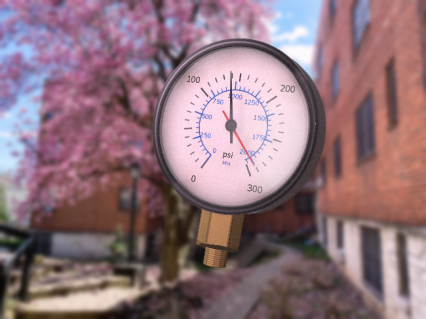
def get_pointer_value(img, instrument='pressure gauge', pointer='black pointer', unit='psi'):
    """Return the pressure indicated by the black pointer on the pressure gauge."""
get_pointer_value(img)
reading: 140 psi
